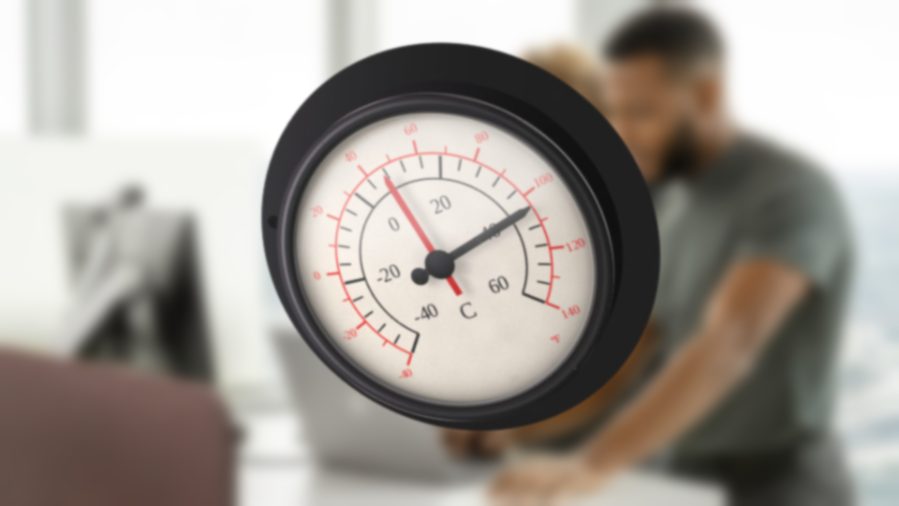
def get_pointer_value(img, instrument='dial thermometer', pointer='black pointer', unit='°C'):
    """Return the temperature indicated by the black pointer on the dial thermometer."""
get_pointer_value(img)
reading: 40 °C
